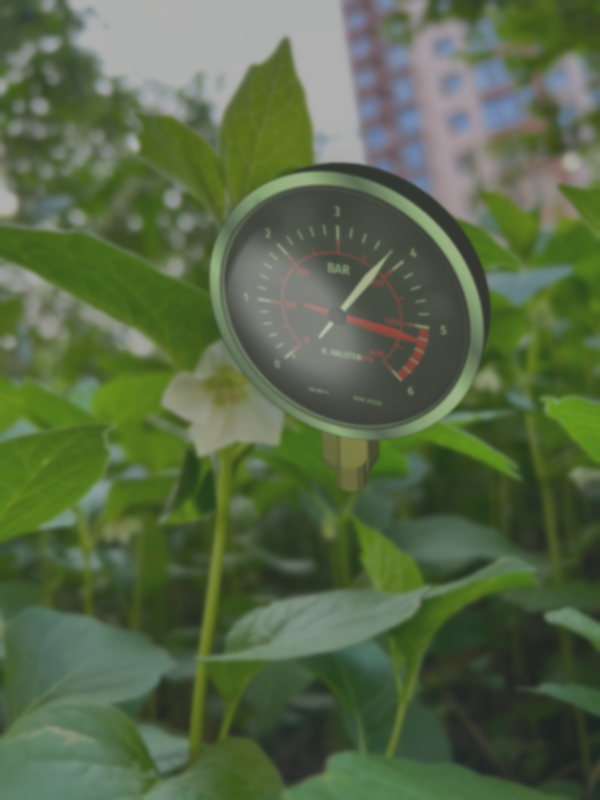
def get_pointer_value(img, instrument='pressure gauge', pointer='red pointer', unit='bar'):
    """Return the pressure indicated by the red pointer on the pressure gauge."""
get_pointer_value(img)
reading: 5.2 bar
